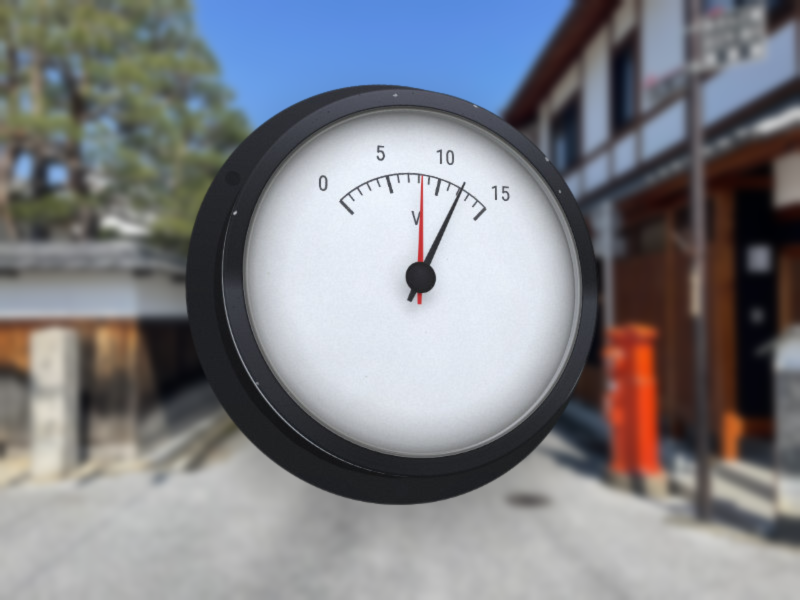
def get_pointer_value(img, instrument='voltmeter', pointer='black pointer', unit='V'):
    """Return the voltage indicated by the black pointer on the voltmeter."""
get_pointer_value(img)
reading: 12 V
